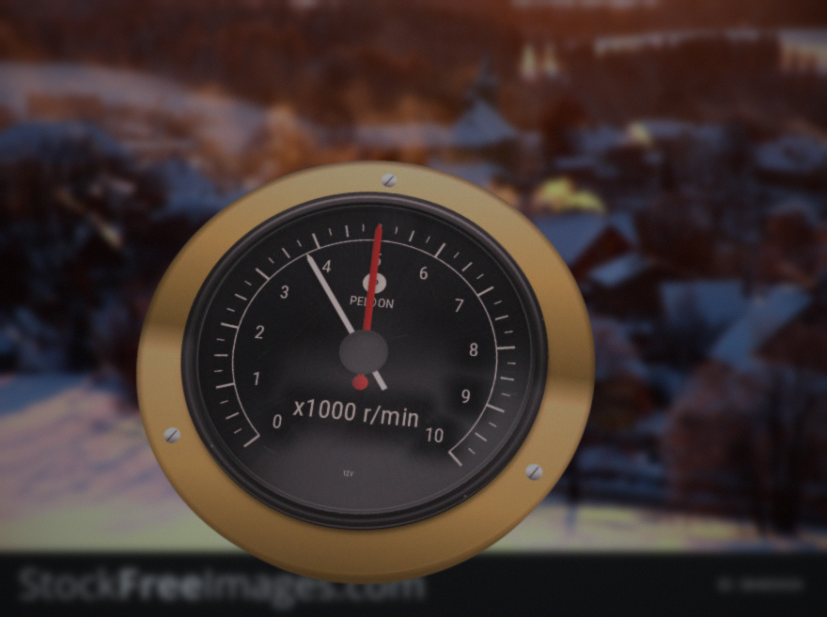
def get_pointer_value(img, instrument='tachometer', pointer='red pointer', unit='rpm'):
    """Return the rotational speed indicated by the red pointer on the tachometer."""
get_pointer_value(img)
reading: 5000 rpm
